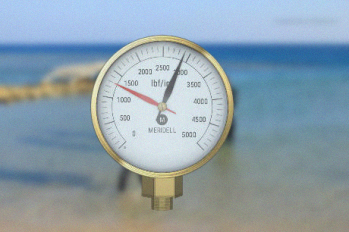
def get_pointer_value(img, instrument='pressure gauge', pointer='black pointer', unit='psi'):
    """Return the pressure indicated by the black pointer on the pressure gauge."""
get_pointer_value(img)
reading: 2900 psi
